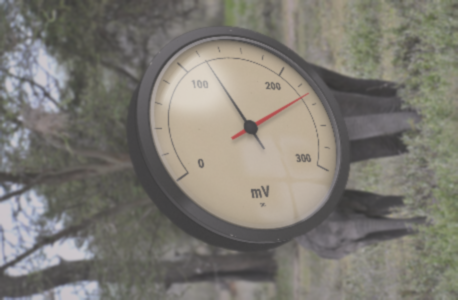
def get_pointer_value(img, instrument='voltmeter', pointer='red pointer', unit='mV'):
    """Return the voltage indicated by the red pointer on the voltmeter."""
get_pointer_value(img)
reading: 230 mV
